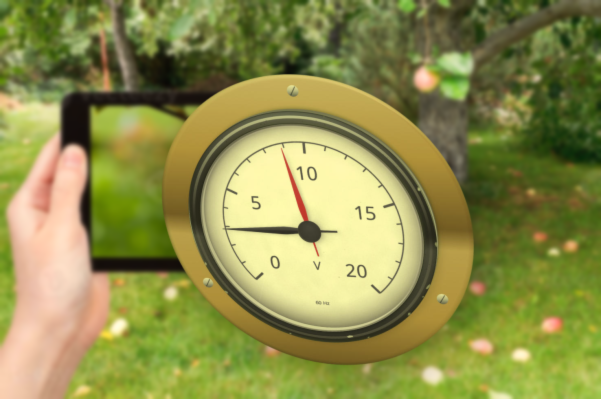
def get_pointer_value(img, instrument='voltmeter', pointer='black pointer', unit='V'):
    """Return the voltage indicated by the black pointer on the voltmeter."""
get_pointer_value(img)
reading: 3 V
